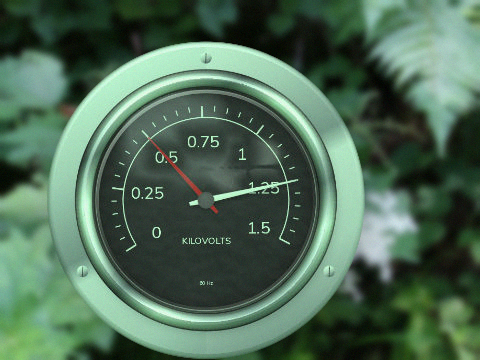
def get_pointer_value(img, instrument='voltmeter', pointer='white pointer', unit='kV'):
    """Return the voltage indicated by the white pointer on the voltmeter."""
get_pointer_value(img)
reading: 1.25 kV
